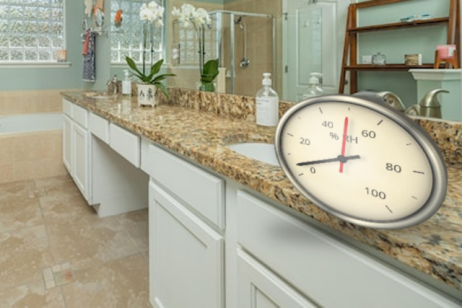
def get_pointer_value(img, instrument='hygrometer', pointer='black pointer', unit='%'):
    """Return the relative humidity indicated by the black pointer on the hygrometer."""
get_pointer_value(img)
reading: 5 %
